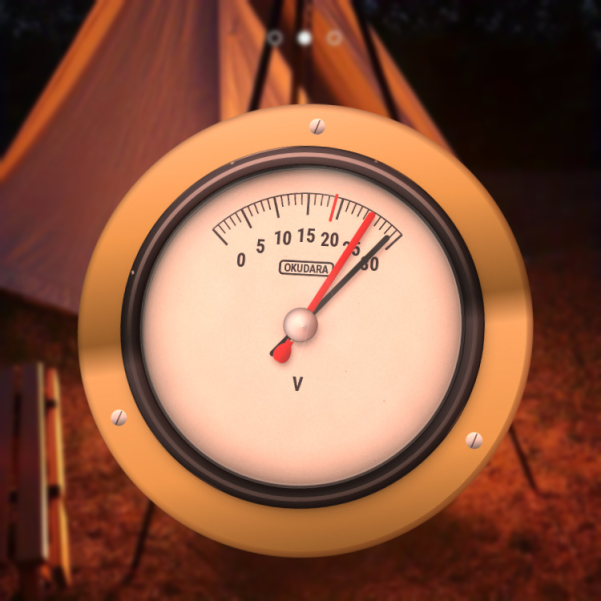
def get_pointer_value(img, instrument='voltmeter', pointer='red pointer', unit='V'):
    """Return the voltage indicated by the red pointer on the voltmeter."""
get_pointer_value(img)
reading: 25 V
